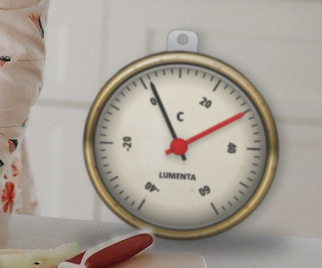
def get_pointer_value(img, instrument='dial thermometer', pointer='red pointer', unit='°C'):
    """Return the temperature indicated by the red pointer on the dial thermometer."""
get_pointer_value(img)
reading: 30 °C
